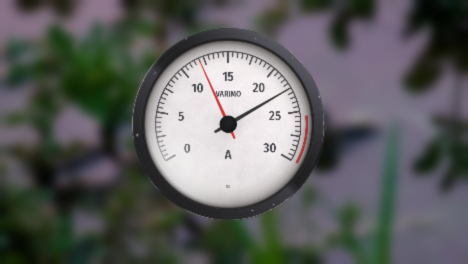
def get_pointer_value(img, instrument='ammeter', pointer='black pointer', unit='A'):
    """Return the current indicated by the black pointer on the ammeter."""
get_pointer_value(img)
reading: 22.5 A
